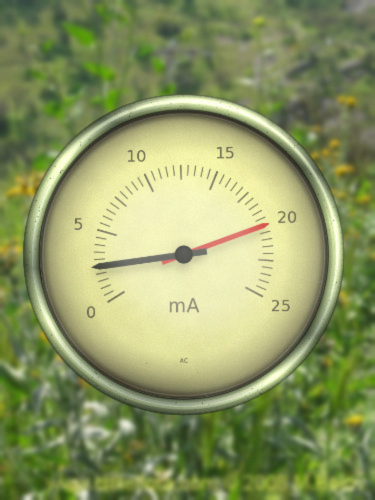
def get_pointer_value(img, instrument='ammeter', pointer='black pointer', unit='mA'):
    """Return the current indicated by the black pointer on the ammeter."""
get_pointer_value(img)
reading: 2.5 mA
